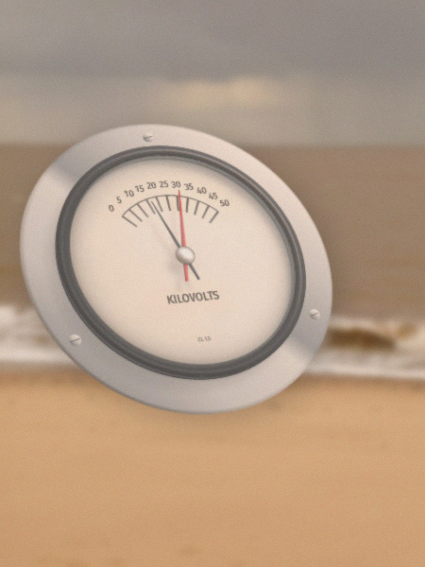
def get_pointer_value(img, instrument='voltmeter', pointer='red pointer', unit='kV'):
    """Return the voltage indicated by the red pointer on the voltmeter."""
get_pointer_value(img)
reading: 30 kV
